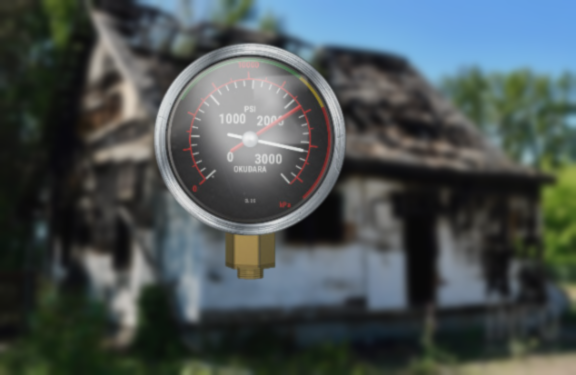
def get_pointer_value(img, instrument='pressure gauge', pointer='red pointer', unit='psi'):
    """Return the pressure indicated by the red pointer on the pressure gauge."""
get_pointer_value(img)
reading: 2100 psi
